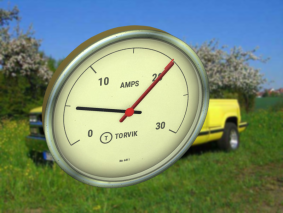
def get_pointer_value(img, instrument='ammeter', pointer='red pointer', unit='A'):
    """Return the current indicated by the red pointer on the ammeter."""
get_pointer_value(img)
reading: 20 A
